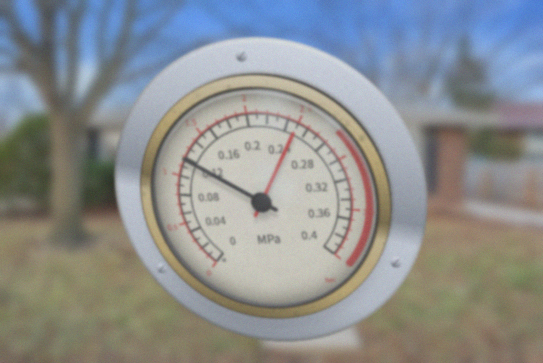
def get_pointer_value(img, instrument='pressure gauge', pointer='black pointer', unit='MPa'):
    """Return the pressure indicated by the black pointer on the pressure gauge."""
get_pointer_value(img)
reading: 0.12 MPa
